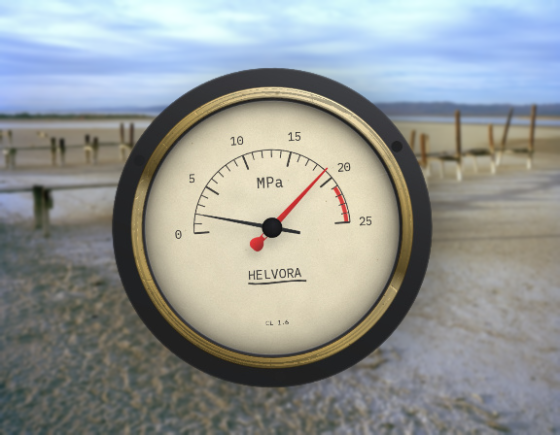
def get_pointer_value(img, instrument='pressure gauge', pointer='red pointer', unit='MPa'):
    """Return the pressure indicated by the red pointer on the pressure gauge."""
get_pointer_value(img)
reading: 19 MPa
